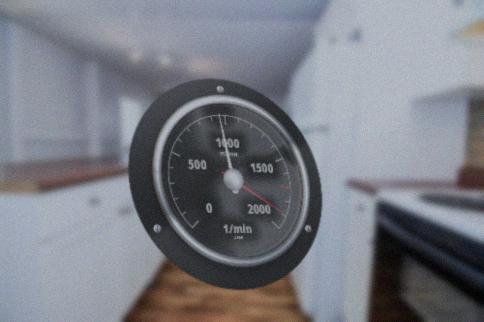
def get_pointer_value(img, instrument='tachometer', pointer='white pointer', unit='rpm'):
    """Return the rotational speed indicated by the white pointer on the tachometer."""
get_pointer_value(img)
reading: 950 rpm
